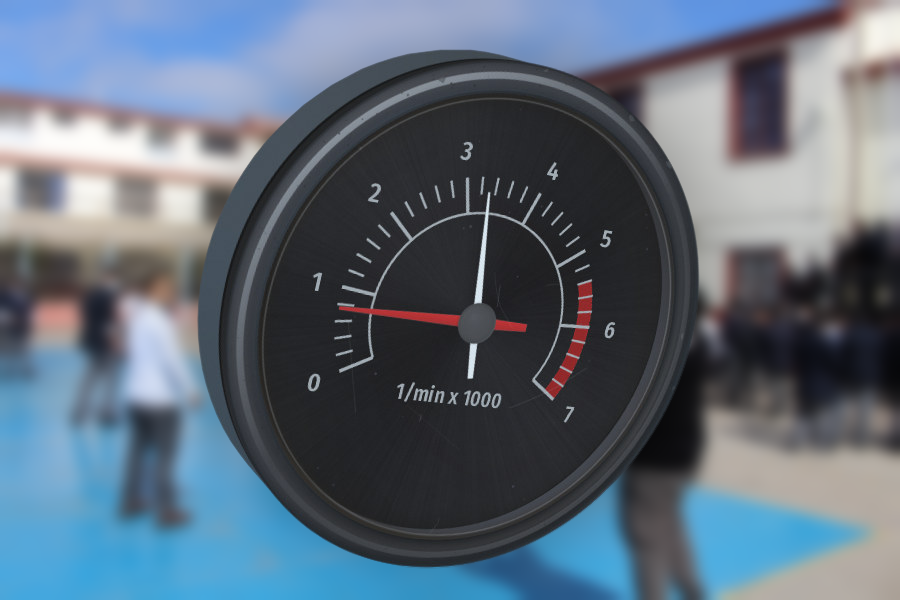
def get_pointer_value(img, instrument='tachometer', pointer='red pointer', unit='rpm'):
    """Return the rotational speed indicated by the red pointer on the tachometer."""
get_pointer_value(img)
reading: 800 rpm
